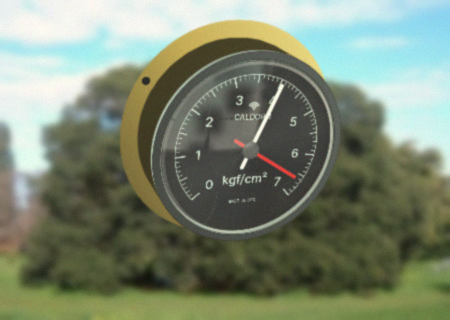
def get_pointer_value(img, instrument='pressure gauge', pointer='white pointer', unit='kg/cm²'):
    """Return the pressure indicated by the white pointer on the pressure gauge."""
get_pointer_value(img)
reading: 4 kg/cm²
